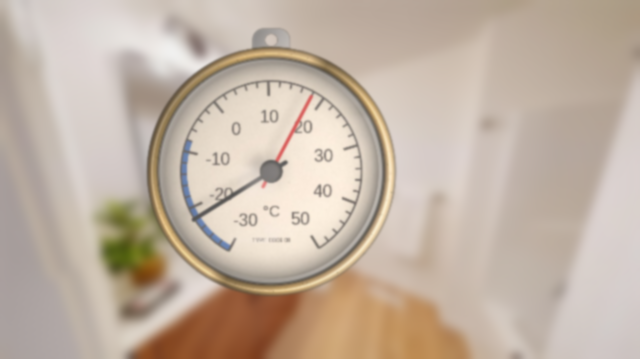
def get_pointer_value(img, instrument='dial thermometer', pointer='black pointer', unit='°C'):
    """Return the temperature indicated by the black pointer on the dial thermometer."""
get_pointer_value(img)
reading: -22 °C
